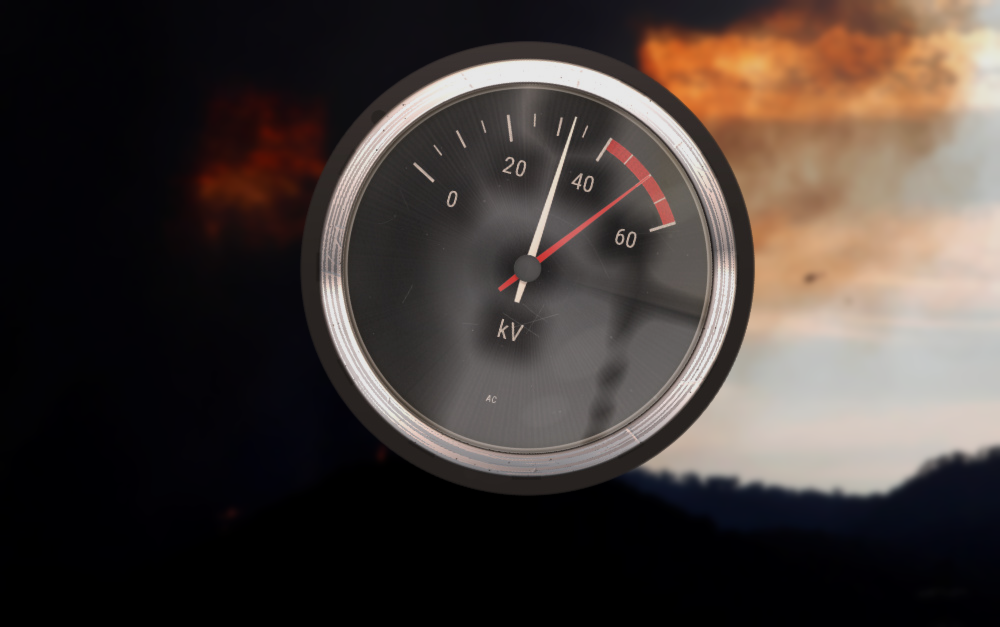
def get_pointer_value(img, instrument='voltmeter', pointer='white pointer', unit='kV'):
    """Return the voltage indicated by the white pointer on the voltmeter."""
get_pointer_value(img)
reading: 32.5 kV
